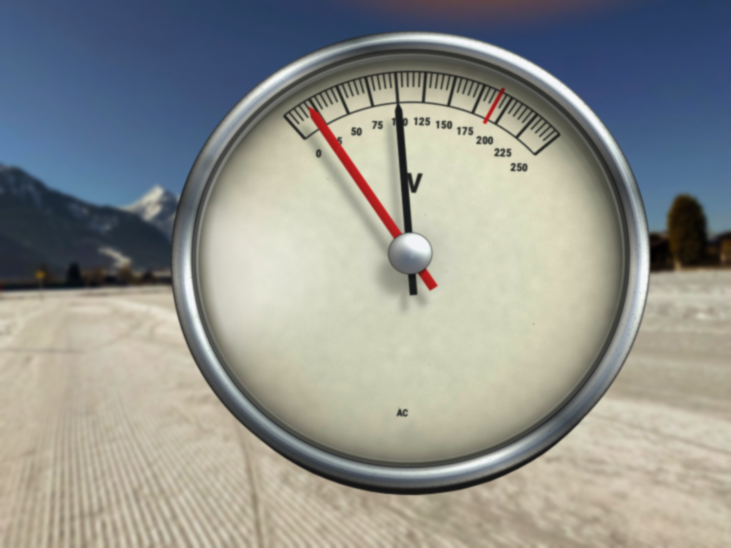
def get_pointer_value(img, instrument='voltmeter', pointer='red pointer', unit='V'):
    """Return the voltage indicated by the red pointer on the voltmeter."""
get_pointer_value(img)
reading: 20 V
